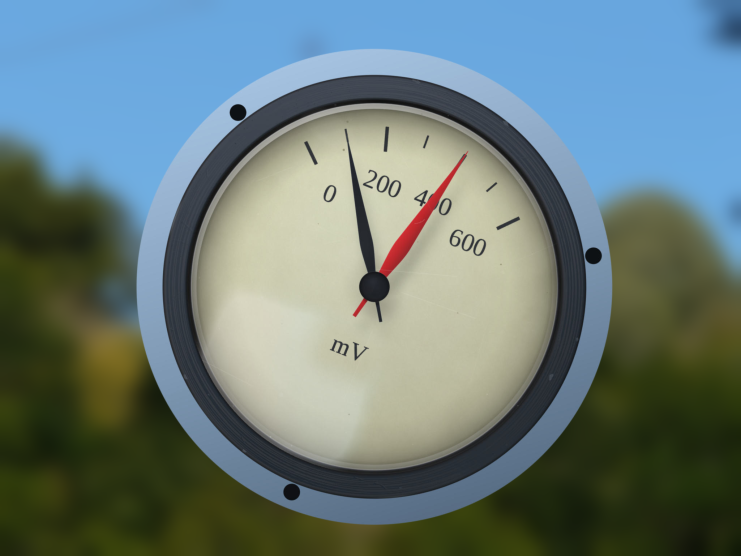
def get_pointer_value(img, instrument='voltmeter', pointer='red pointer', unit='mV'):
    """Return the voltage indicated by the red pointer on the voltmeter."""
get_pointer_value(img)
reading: 400 mV
